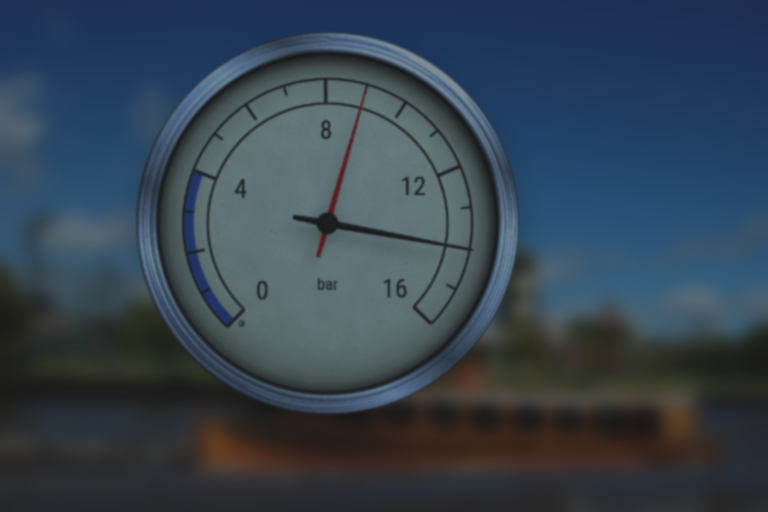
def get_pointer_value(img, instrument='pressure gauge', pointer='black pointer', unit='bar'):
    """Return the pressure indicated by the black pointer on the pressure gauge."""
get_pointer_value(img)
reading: 14 bar
